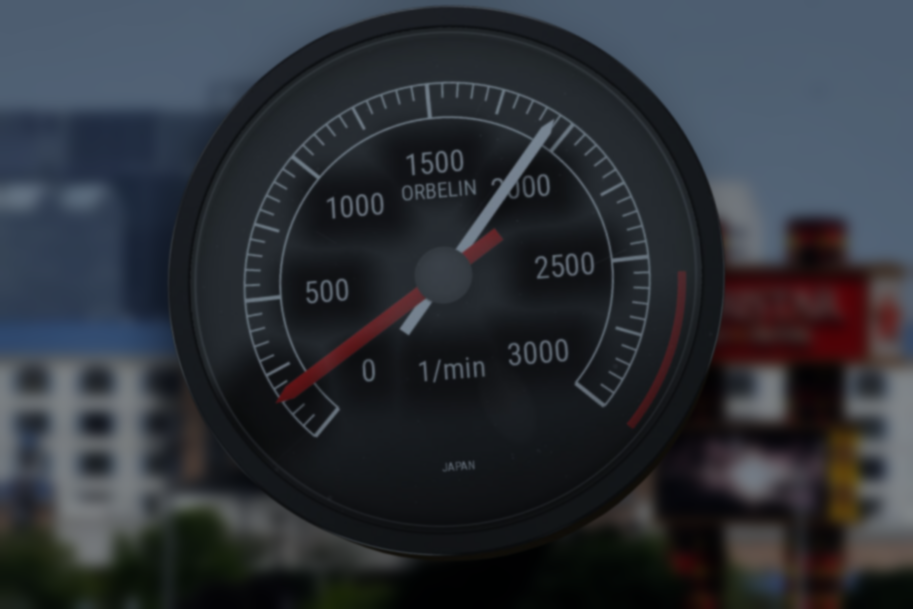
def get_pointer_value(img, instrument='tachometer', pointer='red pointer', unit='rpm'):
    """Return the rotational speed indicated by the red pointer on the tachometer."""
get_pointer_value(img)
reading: 150 rpm
